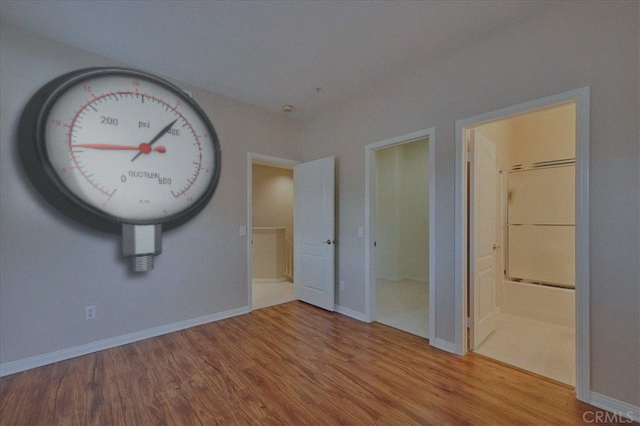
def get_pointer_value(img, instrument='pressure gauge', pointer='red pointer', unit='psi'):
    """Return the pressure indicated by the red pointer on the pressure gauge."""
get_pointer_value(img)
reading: 110 psi
